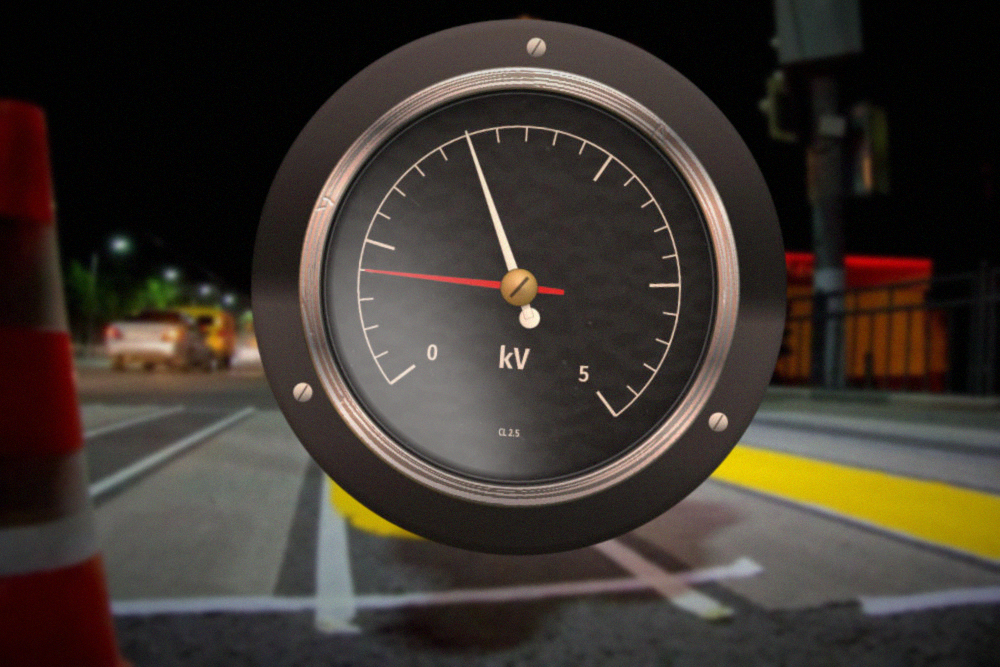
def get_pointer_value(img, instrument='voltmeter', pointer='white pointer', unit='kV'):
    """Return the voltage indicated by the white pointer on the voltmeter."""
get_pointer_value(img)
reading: 2 kV
